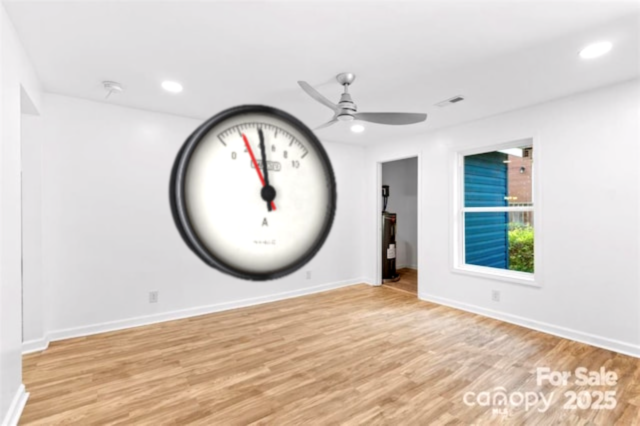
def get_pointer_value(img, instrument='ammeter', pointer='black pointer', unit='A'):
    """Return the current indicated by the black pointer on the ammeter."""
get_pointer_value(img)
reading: 4 A
